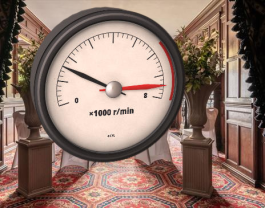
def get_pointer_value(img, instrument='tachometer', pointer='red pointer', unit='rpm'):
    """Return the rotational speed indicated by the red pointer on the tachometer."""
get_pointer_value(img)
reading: 7400 rpm
